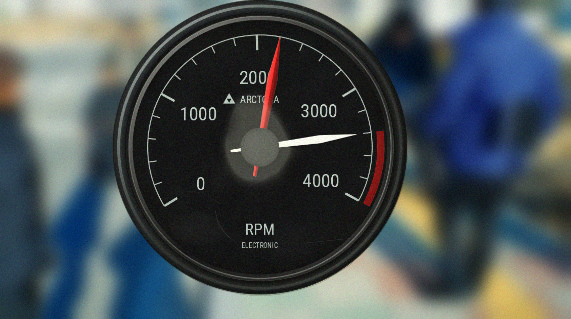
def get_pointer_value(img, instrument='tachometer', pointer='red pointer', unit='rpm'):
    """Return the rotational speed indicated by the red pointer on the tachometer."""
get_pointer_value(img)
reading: 2200 rpm
